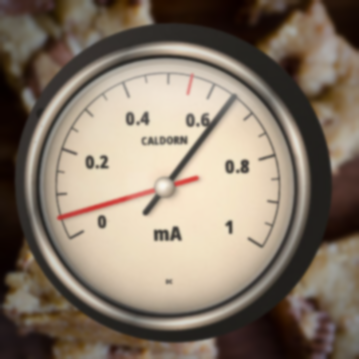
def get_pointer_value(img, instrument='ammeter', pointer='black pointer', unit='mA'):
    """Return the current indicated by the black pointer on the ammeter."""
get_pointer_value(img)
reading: 0.65 mA
